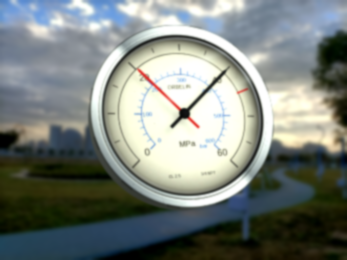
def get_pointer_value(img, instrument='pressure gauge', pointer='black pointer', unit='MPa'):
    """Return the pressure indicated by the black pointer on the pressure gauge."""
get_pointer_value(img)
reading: 40 MPa
